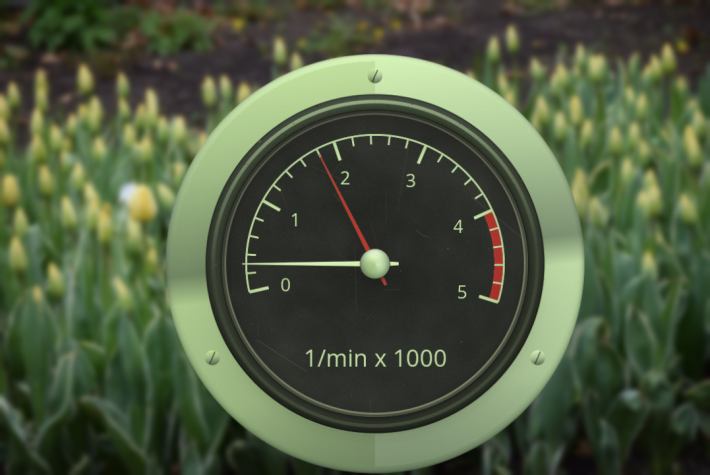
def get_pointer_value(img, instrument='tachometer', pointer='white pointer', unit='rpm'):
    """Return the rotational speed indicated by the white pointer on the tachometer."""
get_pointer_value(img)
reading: 300 rpm
